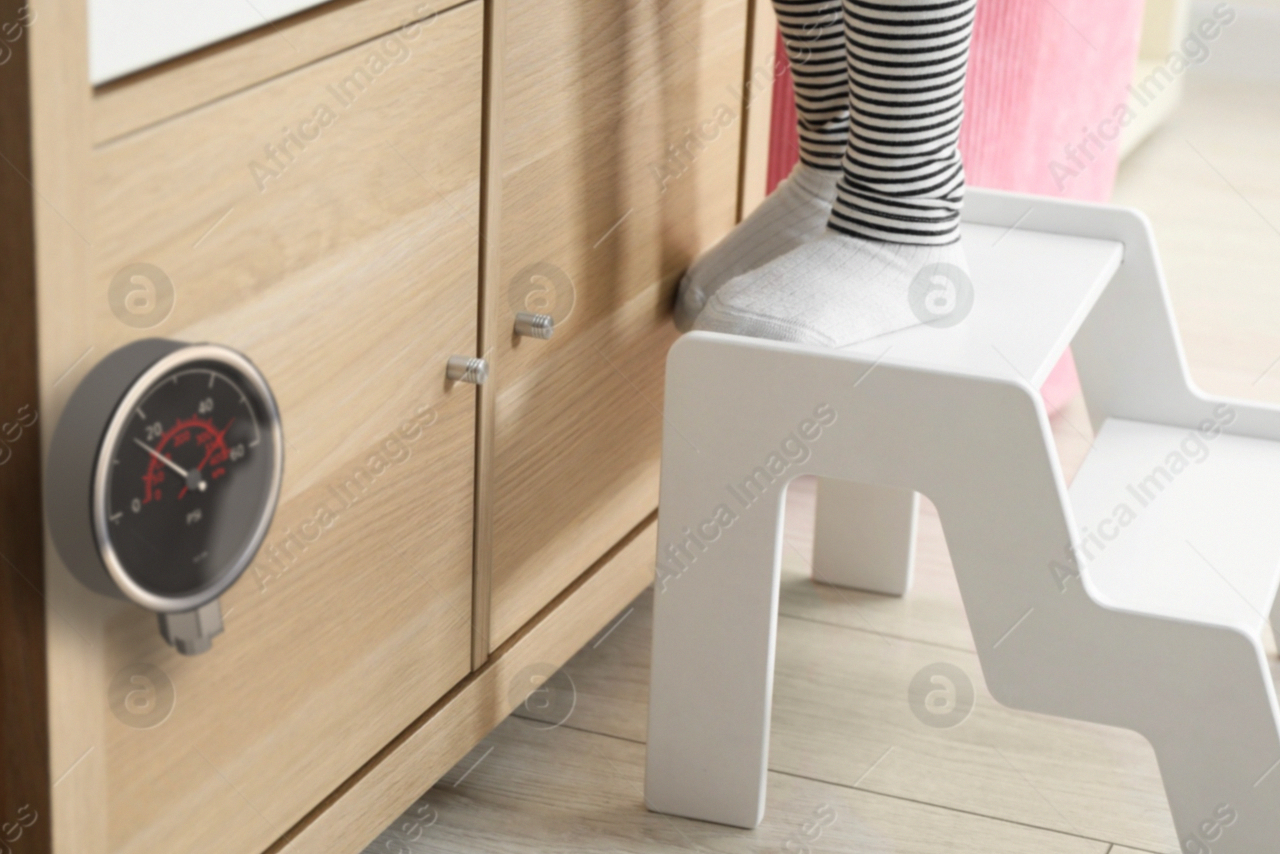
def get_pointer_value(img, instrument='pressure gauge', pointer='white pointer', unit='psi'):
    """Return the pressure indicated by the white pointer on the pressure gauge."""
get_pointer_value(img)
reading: 15 psi
